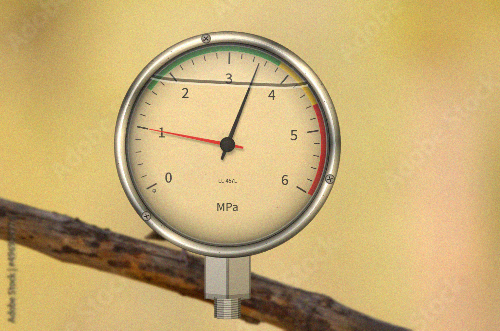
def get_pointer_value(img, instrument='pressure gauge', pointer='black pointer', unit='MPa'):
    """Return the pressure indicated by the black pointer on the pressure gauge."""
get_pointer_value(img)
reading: 3.5 MPa
